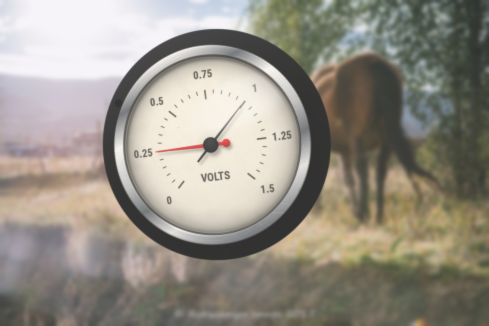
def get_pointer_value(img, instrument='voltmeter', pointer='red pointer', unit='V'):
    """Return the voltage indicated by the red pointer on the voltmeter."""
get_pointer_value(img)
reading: 0.25 V
